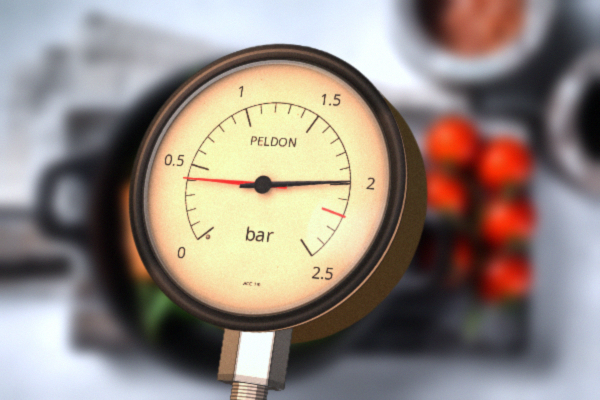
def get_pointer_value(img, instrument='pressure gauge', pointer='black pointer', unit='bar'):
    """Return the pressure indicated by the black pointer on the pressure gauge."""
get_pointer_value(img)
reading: 2 bar
